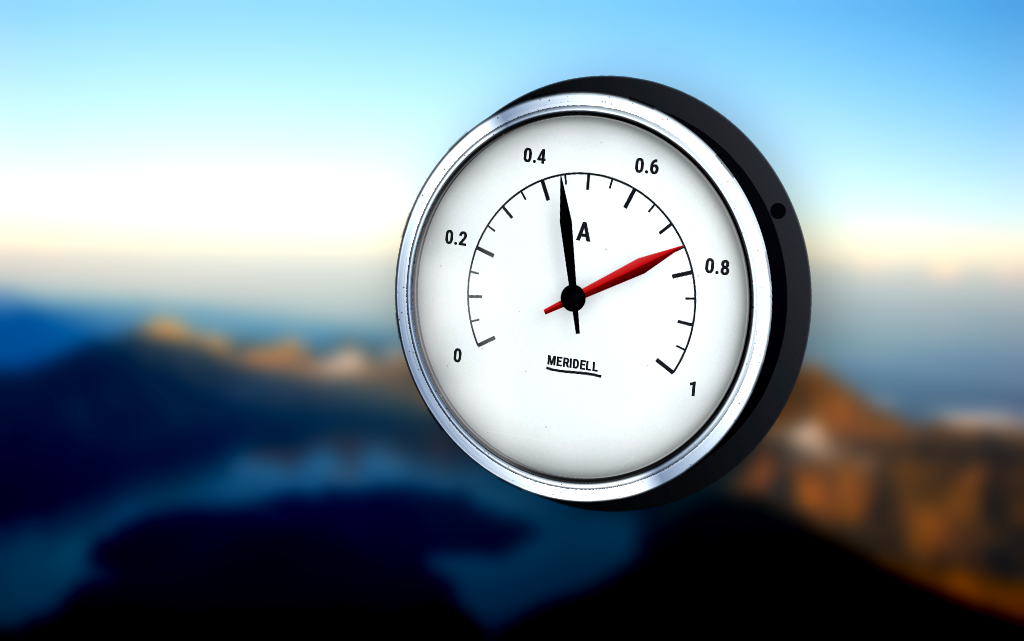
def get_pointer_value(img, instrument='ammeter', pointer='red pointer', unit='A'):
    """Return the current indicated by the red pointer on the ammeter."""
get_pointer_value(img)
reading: 0.75 A
